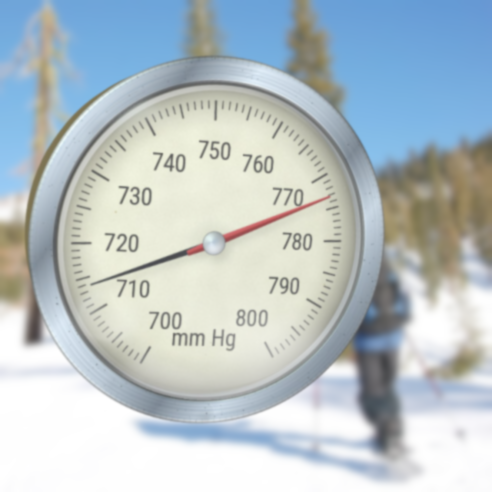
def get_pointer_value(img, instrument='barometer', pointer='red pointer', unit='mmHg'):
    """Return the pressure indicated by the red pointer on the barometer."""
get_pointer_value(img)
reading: 773 mmHg
